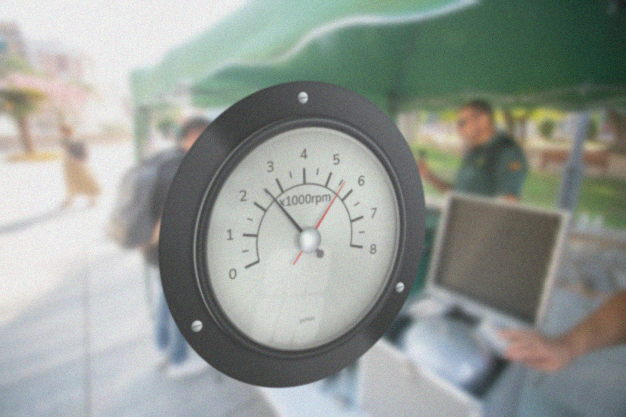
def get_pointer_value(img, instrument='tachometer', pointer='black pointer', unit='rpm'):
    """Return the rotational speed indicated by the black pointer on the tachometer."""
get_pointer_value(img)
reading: 2500 rpm
